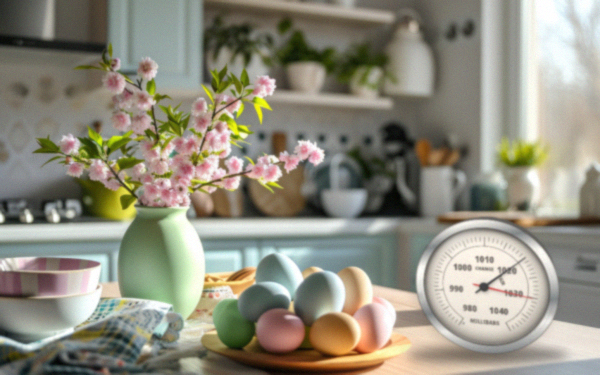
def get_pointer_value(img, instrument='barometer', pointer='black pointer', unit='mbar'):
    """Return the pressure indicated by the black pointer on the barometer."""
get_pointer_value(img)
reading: 1020 mbar
